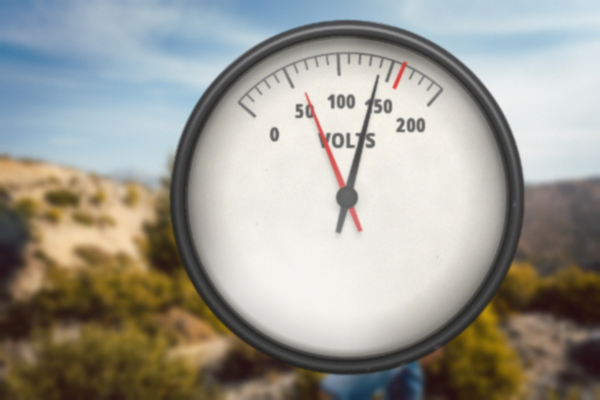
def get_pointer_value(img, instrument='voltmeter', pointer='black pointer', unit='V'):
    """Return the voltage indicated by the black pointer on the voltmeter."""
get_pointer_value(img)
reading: 140 V
